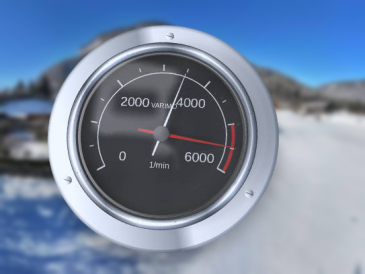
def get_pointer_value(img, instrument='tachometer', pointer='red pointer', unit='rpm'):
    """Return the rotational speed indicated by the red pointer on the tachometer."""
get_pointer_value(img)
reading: 5500 rpm
